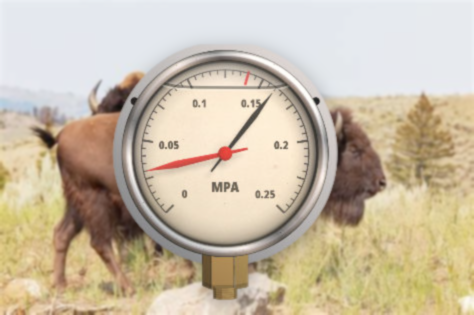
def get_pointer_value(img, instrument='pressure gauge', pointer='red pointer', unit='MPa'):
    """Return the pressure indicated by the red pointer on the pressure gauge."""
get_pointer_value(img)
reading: 0.03 MPa
